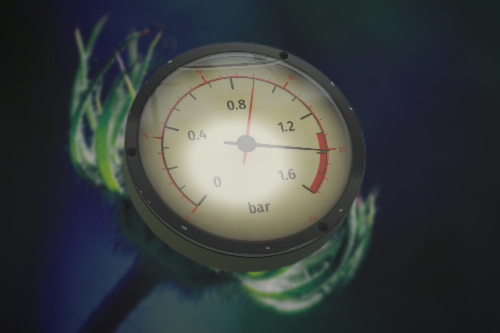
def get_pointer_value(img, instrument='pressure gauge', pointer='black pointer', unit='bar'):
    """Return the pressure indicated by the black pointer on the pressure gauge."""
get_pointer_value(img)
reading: 1.4 bar
